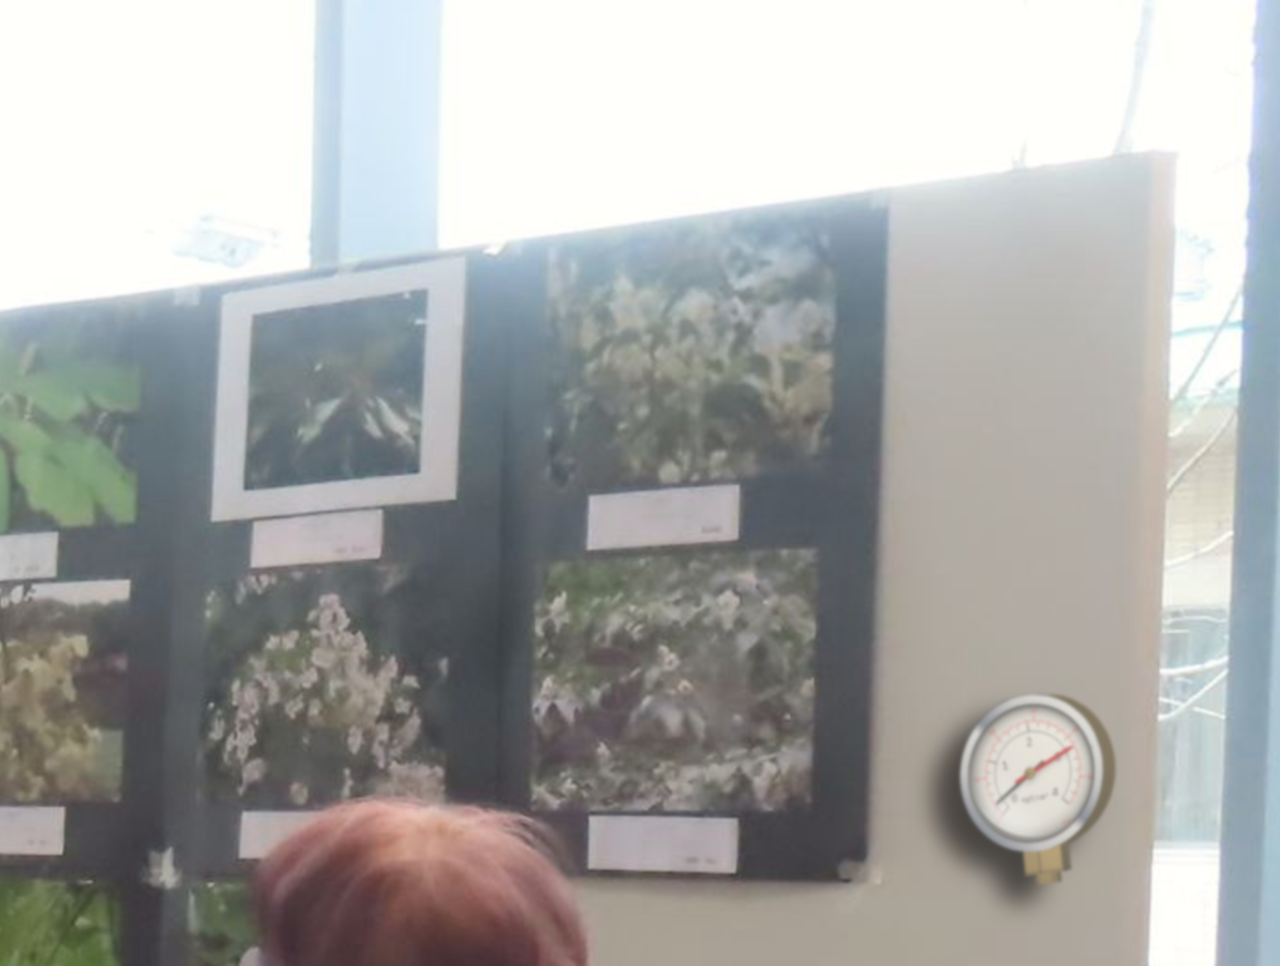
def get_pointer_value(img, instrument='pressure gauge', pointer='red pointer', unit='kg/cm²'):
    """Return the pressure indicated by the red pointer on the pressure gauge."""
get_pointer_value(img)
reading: 3 kg/cm²
